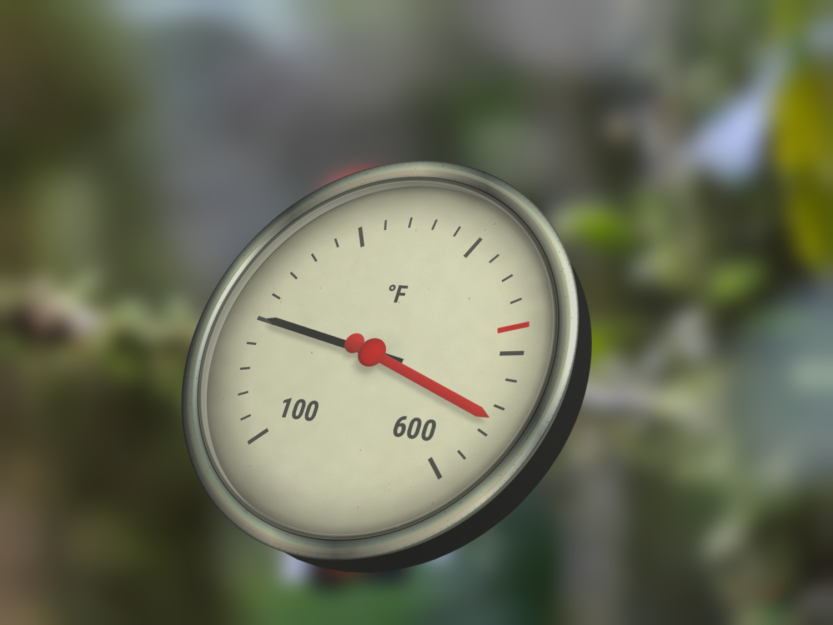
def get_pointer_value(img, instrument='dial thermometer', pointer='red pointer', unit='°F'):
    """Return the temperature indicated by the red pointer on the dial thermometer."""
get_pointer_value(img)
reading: 550 °F
